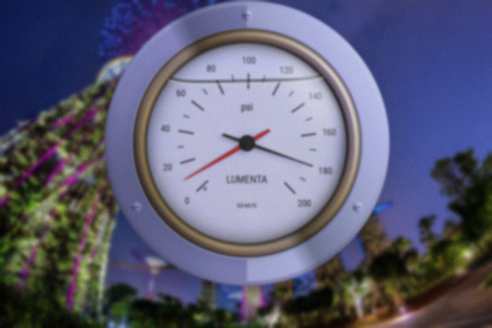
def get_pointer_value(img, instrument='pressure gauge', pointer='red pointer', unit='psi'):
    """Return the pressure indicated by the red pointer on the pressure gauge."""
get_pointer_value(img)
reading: 10 psi
